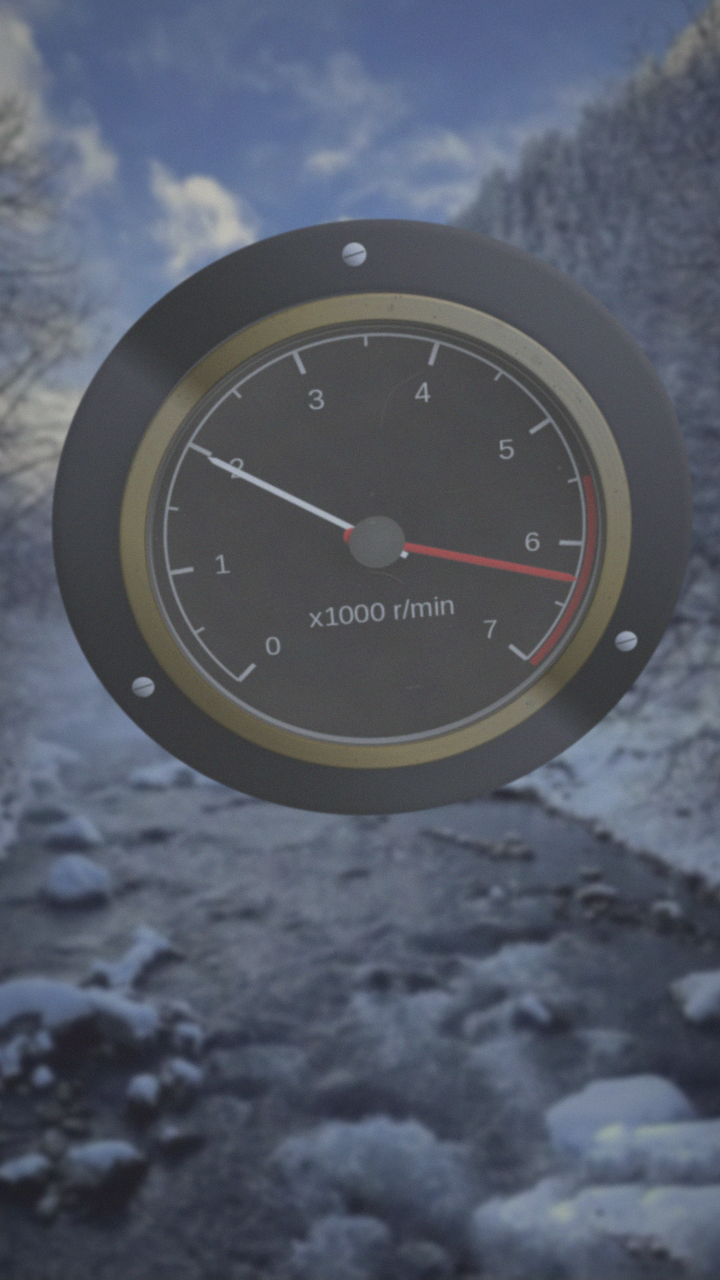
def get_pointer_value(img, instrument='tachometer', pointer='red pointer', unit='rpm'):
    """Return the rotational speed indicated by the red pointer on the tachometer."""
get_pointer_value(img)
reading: 6250 rpm
